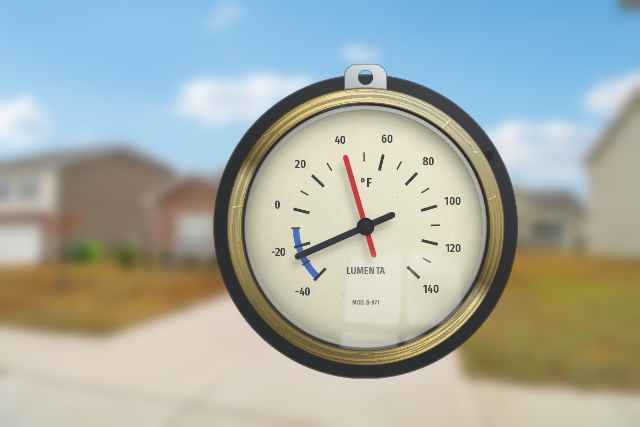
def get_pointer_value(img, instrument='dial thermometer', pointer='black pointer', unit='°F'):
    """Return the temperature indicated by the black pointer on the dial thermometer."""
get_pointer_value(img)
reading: -25 °F
